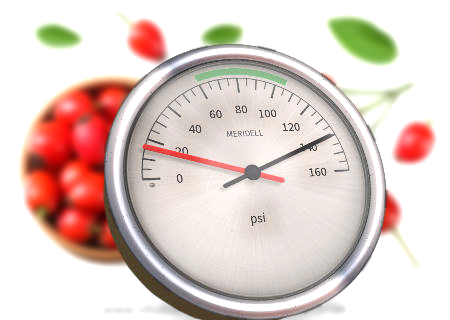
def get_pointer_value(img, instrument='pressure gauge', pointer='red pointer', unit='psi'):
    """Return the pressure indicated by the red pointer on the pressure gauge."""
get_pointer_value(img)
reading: 15 psi
